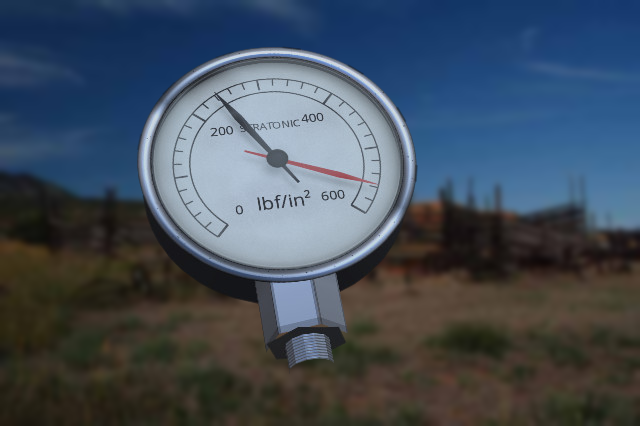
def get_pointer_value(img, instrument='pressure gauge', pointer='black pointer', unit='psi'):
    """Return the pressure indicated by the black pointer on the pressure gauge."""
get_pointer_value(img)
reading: 240 psi
